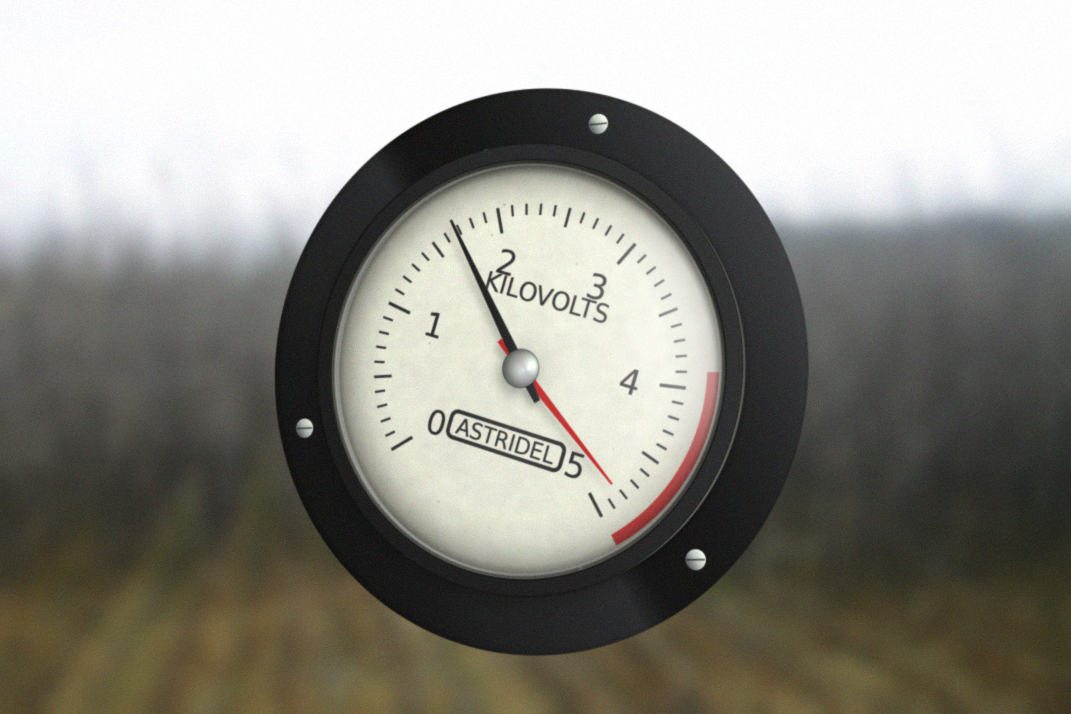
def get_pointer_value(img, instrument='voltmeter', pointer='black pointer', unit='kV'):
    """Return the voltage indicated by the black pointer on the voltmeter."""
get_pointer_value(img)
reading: 1.7 kV
